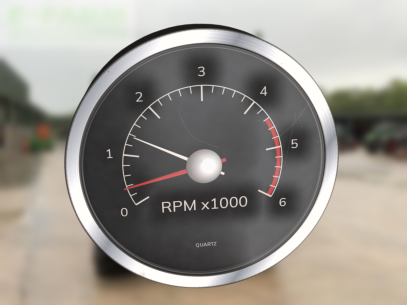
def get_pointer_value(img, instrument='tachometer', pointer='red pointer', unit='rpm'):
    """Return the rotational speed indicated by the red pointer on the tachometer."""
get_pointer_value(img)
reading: 400 rpm
